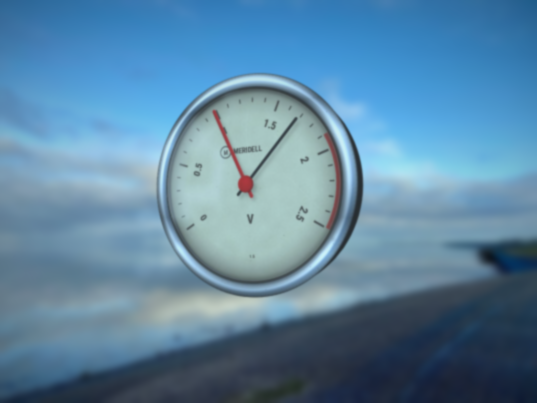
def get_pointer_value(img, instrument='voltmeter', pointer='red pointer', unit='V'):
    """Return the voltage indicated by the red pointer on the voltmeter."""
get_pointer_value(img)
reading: 1 V
